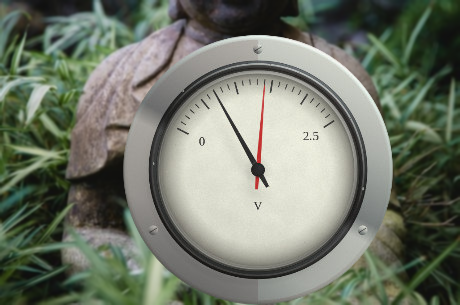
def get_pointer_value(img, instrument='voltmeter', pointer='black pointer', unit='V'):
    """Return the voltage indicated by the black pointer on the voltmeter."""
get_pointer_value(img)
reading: 0.7 V
